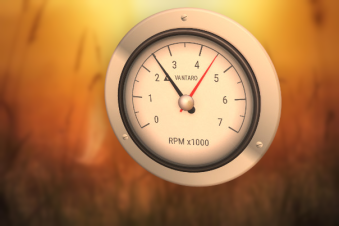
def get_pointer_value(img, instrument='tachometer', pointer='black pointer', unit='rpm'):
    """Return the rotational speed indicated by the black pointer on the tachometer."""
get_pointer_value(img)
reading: 2500 rpm
